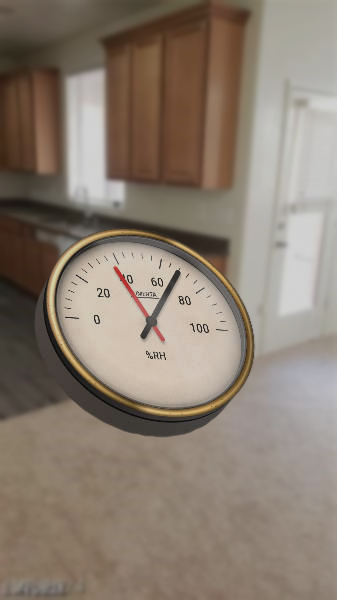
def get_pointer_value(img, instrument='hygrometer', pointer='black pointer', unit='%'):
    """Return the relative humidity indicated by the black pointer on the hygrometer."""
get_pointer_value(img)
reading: 68 %
